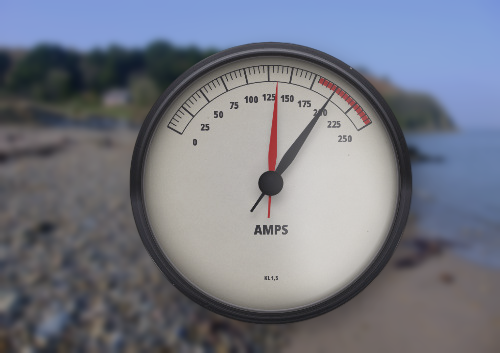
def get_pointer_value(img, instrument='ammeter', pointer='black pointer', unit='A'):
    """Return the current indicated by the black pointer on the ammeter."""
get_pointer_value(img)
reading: 200 A
